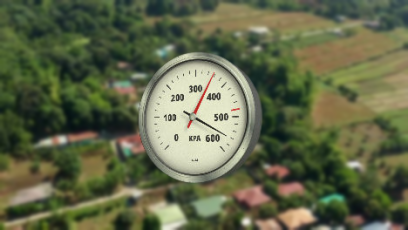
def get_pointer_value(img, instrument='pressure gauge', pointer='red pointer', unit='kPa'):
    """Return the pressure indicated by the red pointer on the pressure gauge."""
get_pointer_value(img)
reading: 360 kPa
